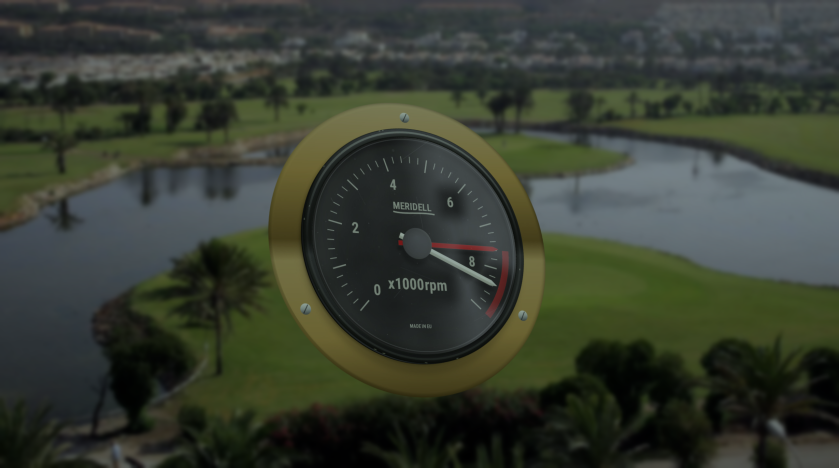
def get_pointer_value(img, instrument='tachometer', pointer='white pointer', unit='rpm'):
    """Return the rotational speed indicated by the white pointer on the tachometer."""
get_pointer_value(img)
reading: 8400 rpm
